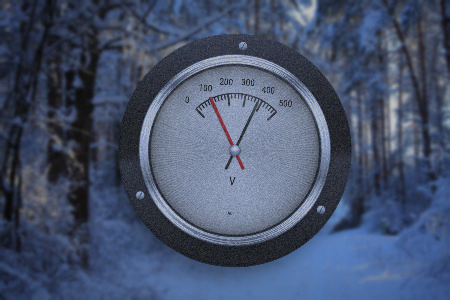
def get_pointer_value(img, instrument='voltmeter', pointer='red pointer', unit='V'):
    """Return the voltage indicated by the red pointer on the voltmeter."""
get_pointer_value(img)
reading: 100 V
